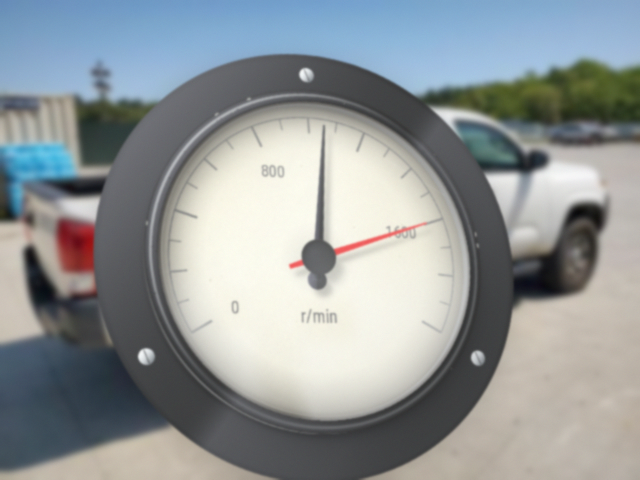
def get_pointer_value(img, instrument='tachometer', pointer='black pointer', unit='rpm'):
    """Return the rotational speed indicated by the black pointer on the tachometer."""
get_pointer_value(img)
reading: 1050 rpm
